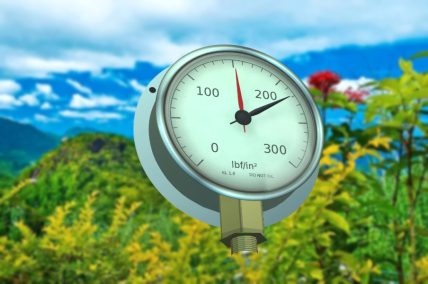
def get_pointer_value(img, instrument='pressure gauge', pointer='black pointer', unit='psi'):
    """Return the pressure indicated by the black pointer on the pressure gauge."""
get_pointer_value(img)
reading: 220 psi
